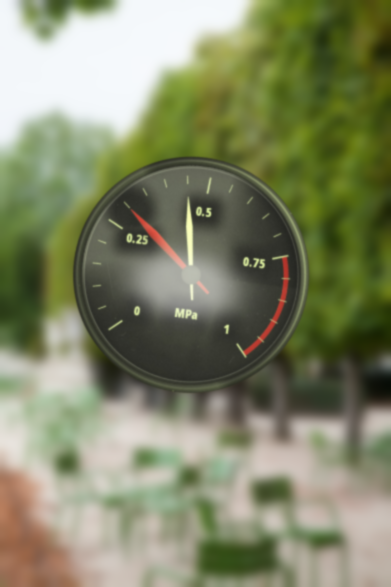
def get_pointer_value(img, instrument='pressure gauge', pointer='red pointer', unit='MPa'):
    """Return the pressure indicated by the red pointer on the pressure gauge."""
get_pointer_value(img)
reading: 0.3 MPa
